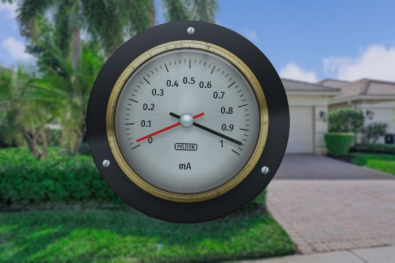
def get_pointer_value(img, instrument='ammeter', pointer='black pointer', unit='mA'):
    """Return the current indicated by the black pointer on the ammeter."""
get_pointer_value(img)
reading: 0.96 mA
